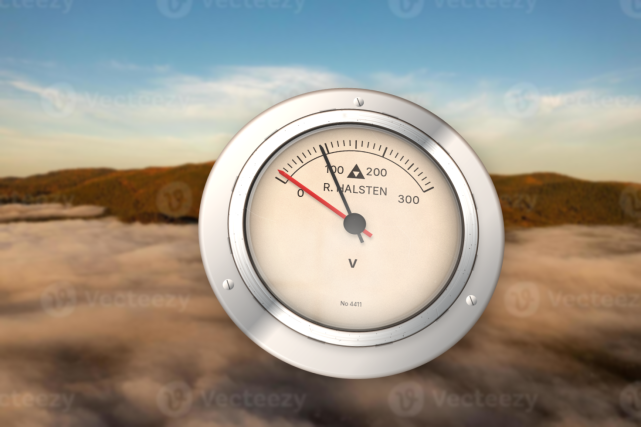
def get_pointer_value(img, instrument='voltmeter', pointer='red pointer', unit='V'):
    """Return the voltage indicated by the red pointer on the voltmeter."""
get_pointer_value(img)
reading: 10 V
